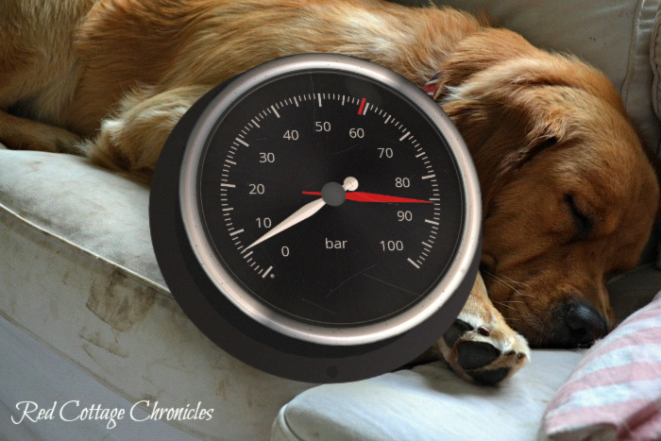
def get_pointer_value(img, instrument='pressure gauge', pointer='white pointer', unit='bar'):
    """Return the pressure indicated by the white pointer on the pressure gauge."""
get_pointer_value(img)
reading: 6 bar
